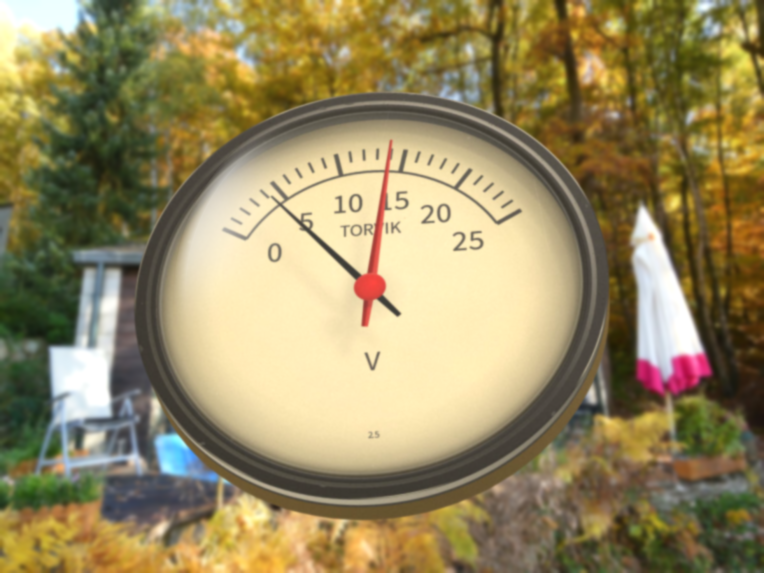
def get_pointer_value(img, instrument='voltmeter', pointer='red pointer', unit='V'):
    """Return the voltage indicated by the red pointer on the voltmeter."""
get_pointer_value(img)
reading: 14 V
